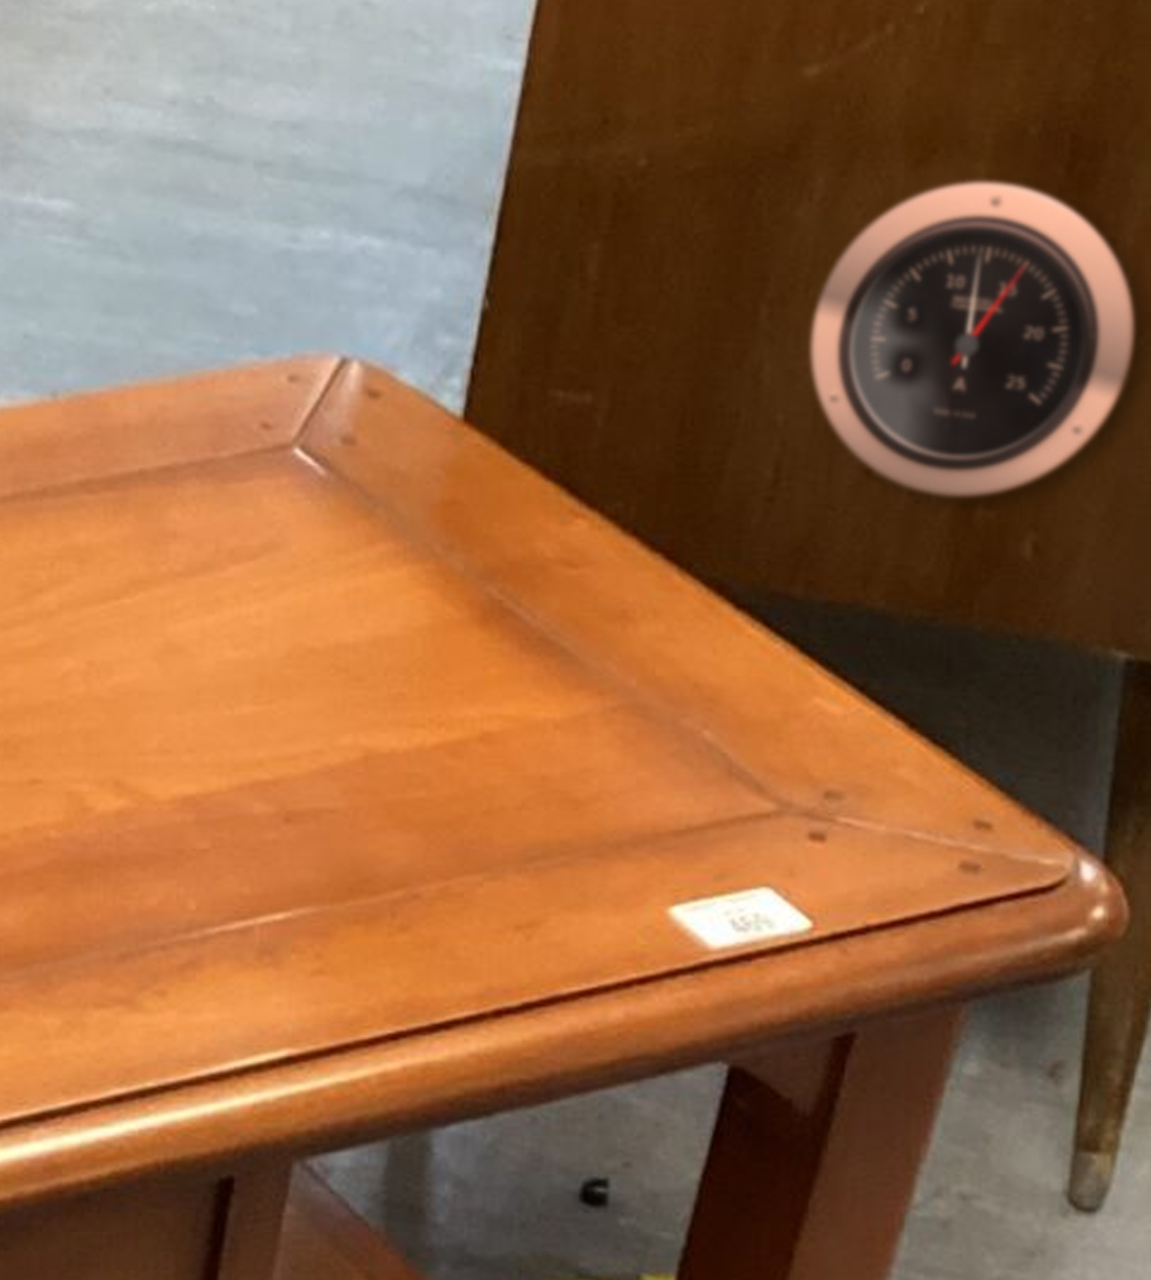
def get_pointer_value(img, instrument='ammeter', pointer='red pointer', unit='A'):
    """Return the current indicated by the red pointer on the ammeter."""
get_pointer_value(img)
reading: 15 A
